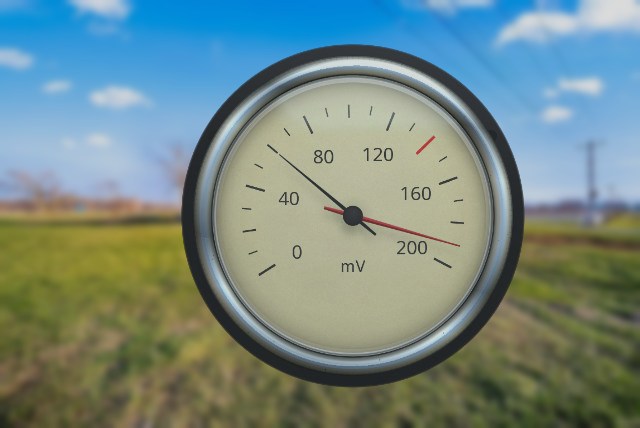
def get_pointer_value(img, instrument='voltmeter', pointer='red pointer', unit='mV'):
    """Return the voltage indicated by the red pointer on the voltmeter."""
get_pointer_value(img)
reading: 190 mV
